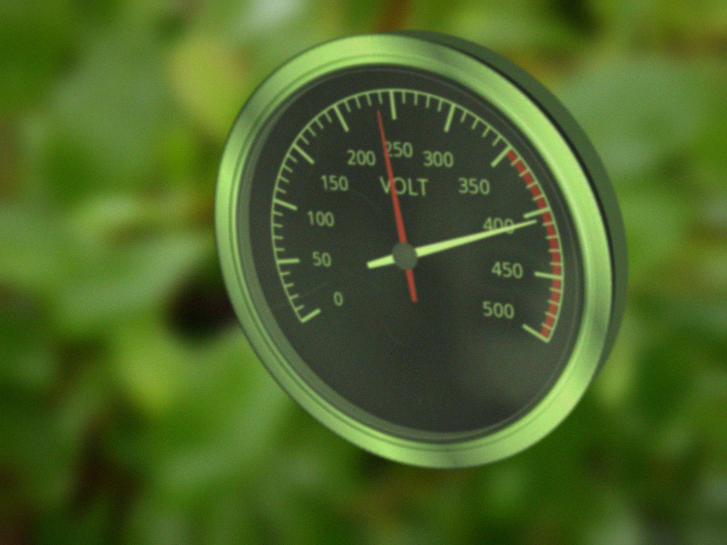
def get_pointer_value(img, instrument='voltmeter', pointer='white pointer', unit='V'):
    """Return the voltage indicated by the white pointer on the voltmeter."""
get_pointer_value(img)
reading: 405 V
